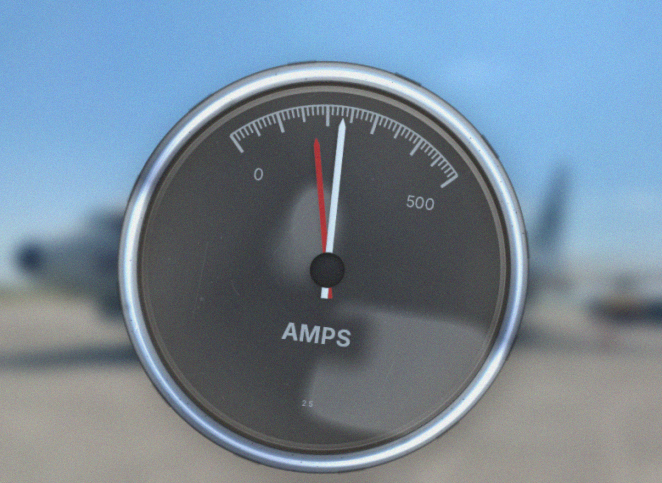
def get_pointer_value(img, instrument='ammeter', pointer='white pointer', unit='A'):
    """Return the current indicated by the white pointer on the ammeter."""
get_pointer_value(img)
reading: 230 A
